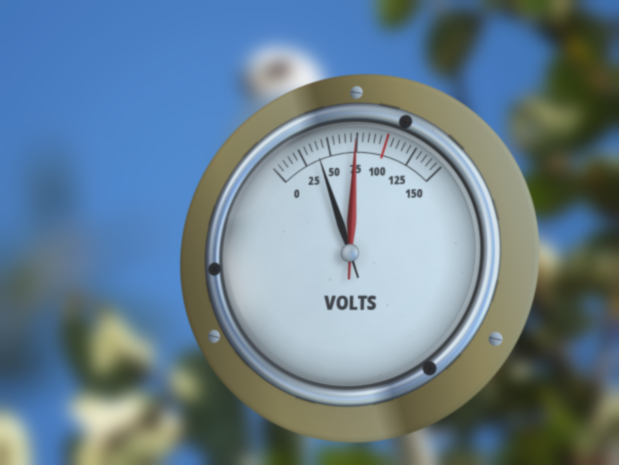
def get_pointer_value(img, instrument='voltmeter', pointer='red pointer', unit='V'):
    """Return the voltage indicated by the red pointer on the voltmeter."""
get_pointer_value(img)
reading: 75 V
